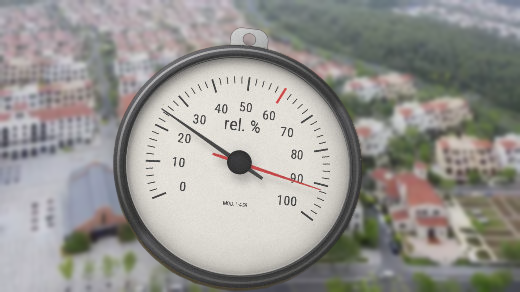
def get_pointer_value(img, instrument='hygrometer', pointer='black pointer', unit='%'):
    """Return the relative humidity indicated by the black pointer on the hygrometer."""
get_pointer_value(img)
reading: 24 %
